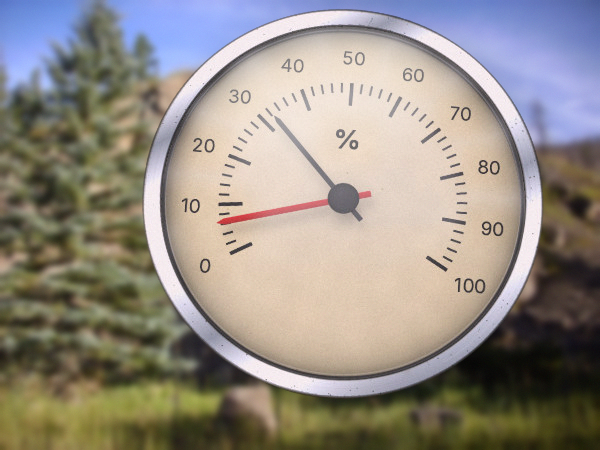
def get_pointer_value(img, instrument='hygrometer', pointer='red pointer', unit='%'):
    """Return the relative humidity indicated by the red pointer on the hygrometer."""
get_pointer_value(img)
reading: 6 %
